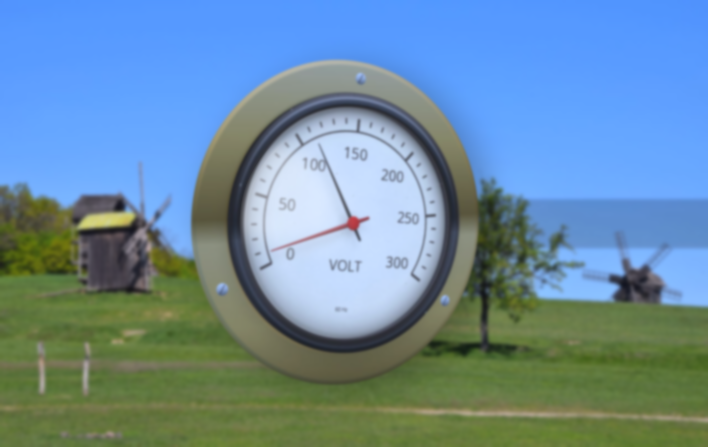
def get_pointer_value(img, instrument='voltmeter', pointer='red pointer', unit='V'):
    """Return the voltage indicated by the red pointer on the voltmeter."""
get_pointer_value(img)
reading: 10 V
